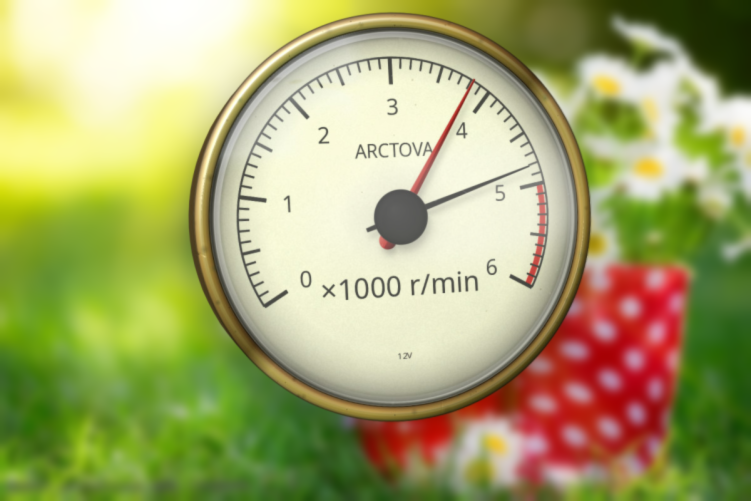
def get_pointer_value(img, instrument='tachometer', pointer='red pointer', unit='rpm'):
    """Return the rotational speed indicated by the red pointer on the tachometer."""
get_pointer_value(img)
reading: 3800 rpm
